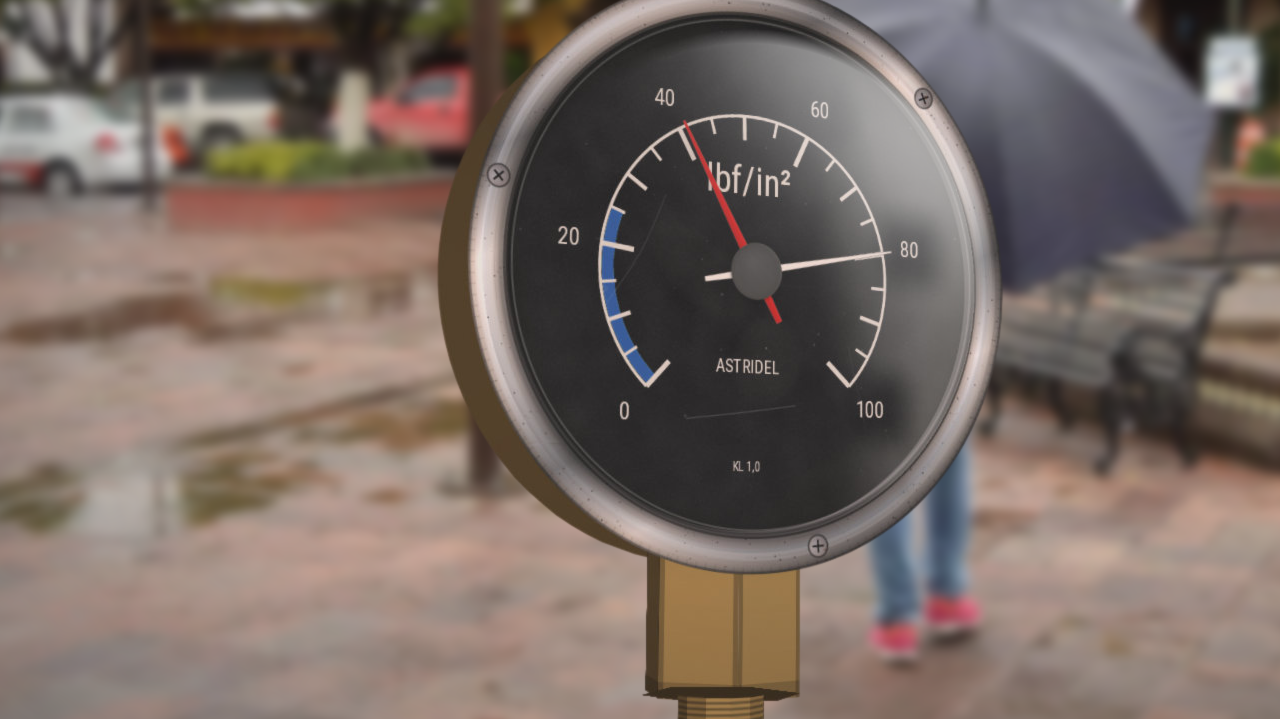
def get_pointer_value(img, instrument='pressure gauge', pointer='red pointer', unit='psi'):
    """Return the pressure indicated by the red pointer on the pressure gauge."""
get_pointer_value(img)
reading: 40 psi
